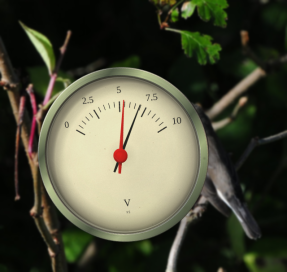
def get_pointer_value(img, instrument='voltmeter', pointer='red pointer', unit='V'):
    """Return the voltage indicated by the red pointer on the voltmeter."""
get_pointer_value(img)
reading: 5.5 V
